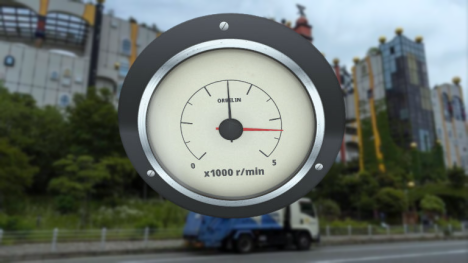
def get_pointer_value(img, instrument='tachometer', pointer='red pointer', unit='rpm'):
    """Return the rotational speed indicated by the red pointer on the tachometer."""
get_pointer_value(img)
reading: 4250 rpm
